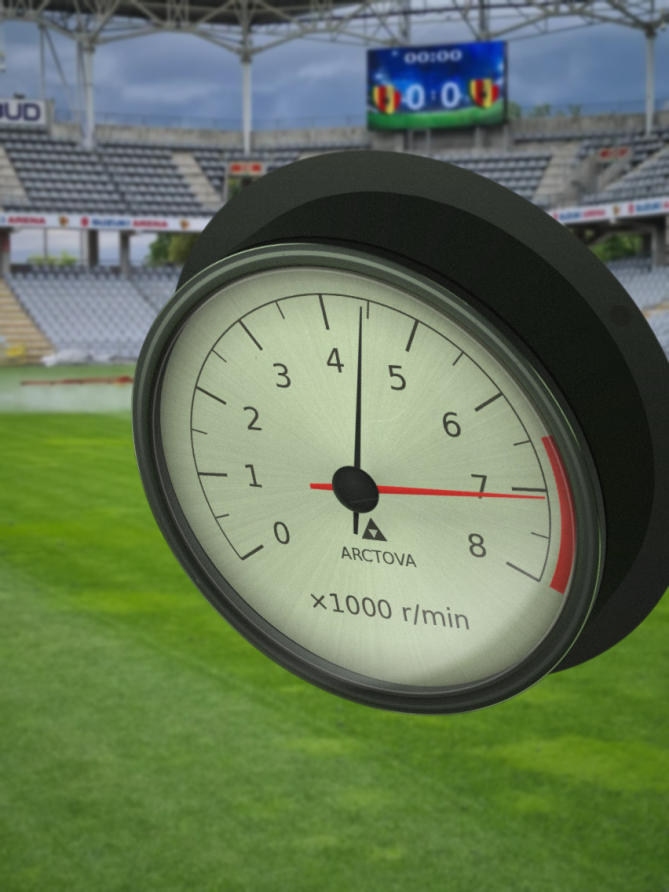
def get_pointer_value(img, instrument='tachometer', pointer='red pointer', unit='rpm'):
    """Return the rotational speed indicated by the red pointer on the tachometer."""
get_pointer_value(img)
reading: 7000 rpm
